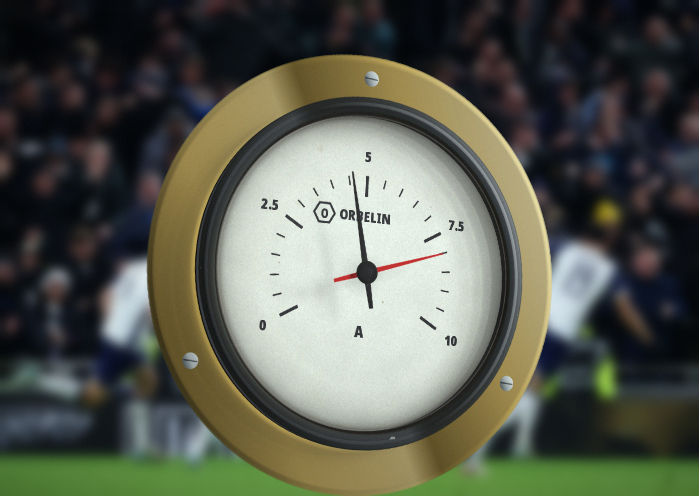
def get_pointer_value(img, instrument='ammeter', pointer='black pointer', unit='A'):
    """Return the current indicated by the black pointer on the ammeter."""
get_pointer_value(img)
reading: 4.5 A
